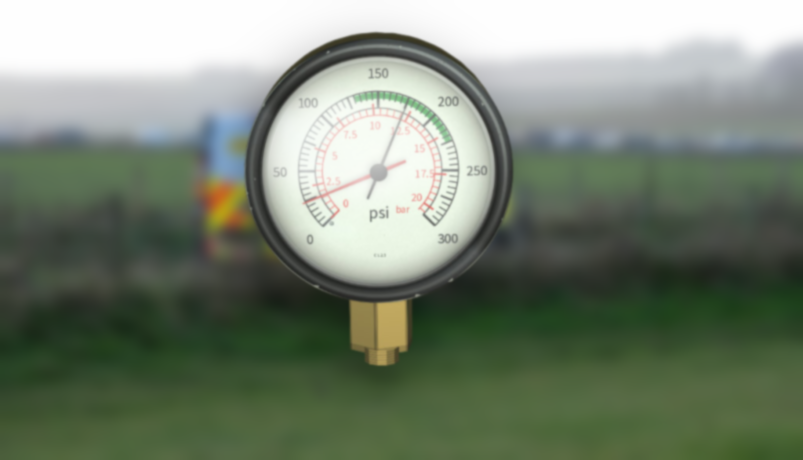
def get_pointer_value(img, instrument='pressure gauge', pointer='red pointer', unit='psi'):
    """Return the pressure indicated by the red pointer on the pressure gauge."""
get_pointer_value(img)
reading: 25 psi
